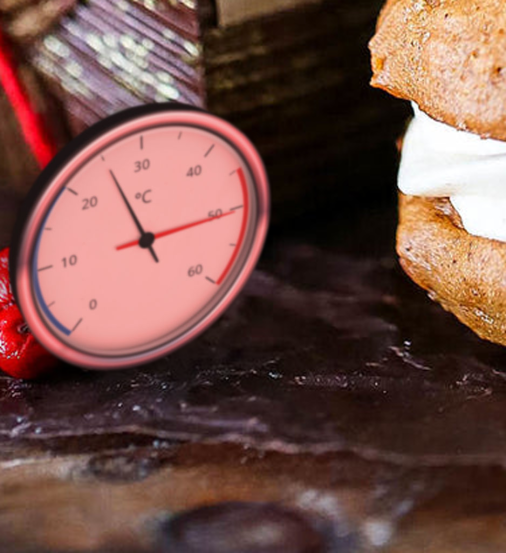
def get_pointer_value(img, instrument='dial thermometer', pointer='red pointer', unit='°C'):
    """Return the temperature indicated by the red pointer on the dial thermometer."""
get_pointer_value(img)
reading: 50 °C
